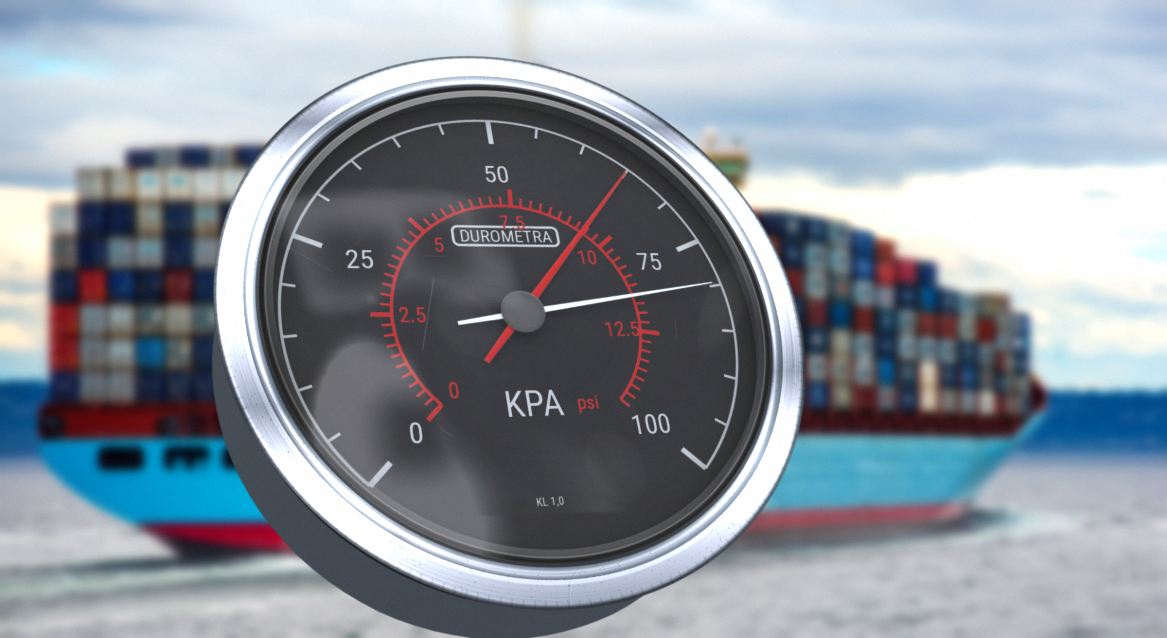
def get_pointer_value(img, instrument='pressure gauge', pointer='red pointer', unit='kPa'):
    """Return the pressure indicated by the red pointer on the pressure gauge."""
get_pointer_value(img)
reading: 65 kPa
